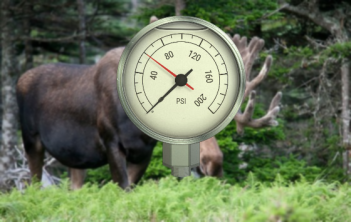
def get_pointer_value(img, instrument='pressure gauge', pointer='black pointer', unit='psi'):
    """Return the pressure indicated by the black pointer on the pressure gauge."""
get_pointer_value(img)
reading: 0 psi
